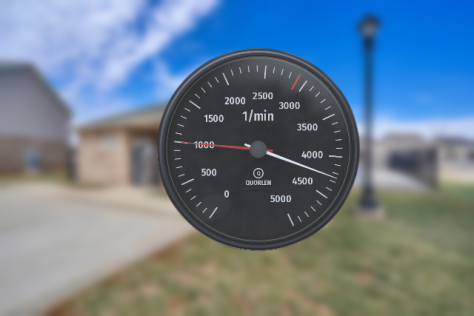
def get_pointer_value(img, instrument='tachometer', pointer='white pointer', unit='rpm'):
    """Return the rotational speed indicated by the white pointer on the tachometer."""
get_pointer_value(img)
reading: 4250 rpm
